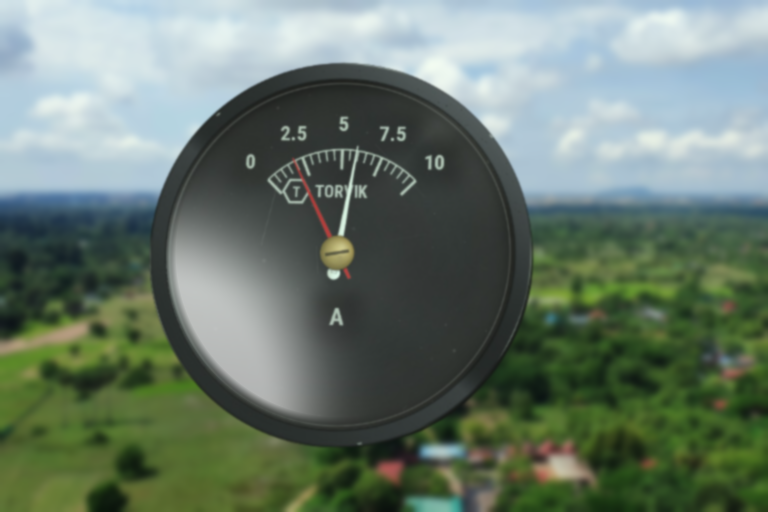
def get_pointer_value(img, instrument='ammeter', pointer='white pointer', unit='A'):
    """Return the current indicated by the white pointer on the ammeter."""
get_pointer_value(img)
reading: 6 A
